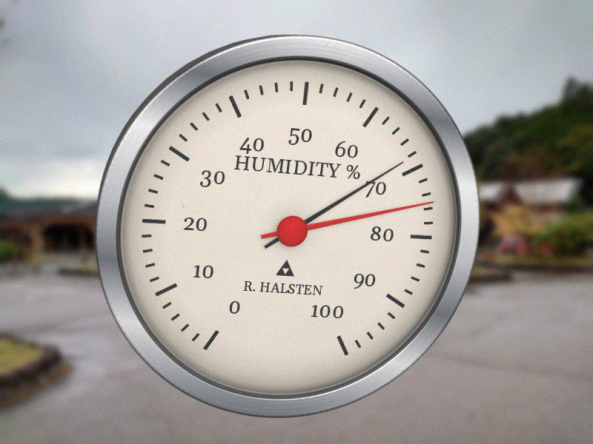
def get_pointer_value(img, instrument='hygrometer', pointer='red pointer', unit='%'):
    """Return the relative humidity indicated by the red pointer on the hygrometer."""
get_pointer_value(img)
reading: 75 %
